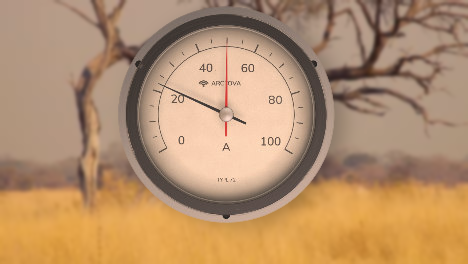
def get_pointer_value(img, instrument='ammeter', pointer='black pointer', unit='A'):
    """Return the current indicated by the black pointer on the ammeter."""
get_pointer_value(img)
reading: 22.5 A
